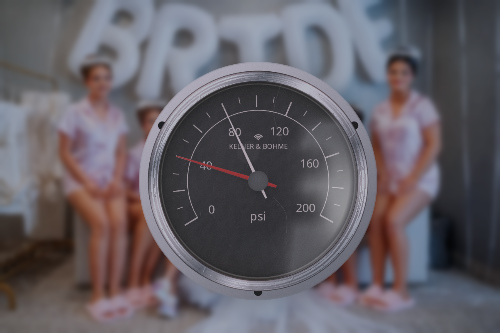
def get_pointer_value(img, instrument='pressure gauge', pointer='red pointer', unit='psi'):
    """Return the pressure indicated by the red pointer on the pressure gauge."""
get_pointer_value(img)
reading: 40 psi
